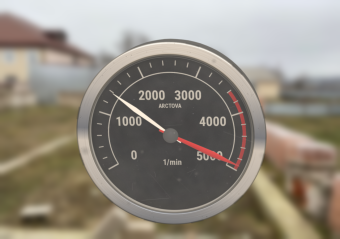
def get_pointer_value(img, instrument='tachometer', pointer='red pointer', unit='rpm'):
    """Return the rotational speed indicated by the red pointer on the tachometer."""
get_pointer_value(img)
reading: 4900 rpm
